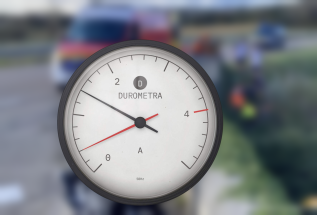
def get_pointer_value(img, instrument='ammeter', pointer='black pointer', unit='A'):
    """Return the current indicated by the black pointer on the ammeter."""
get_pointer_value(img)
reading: 1.4 A
